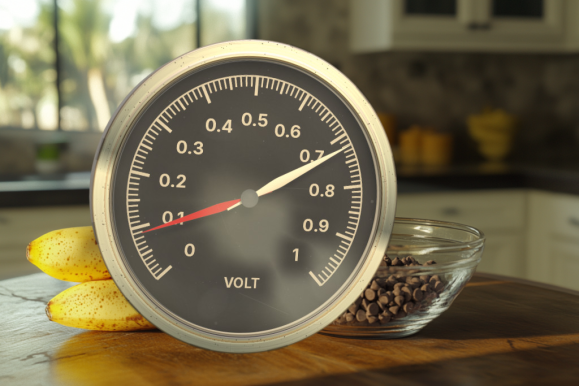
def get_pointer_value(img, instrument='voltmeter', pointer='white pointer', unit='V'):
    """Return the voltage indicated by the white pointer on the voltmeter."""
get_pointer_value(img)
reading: 0.72 V
